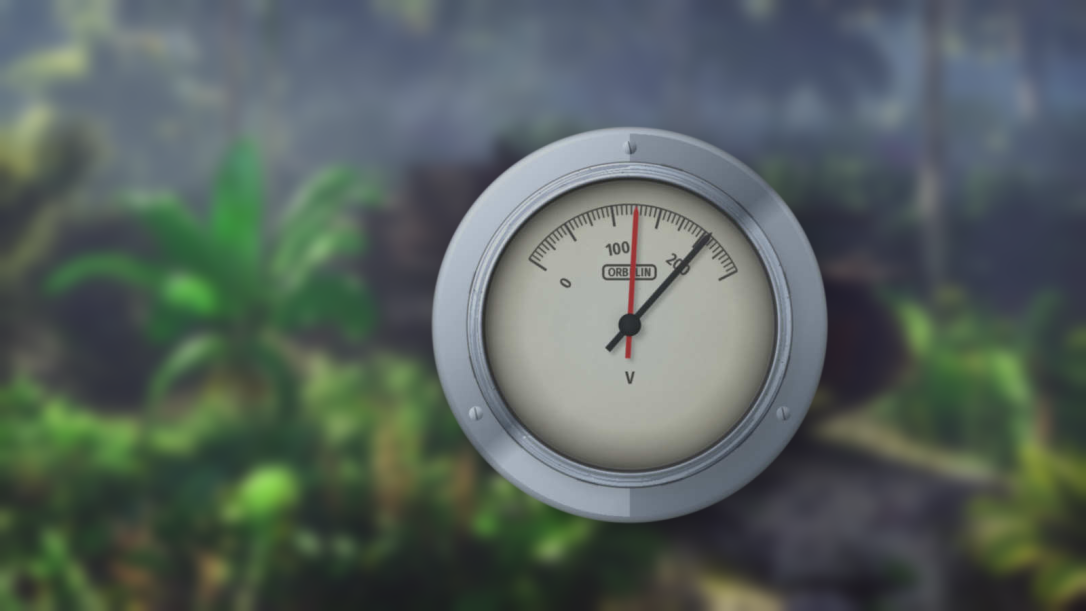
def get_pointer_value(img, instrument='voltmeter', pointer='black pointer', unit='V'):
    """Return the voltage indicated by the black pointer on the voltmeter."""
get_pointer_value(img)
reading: 205 V
